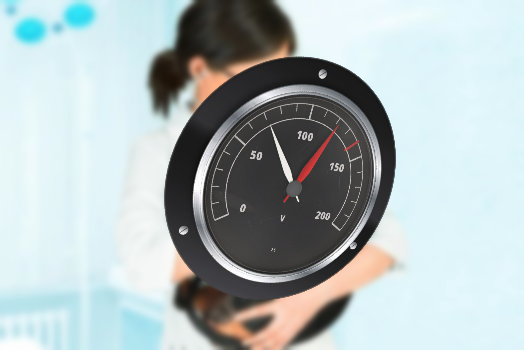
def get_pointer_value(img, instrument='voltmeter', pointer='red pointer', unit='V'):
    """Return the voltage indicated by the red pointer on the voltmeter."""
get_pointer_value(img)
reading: 120 V
